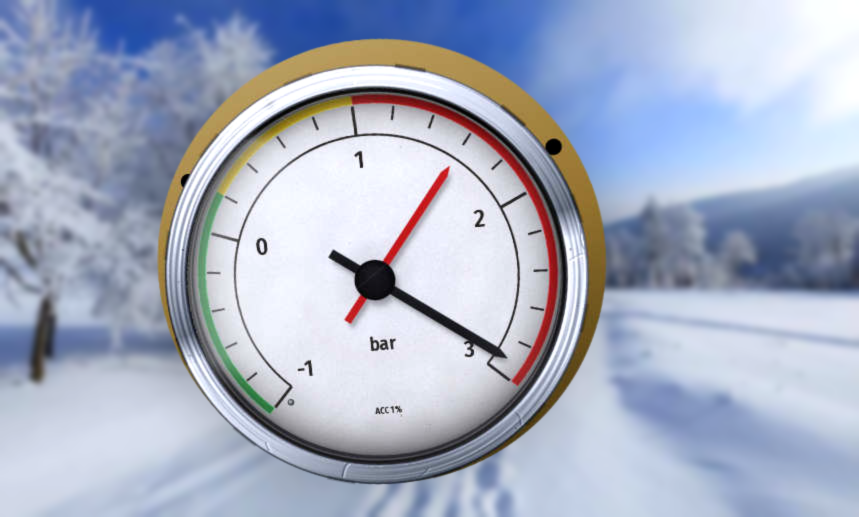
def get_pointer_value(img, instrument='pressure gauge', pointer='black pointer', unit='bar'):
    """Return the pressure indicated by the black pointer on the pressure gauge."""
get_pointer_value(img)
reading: 2.9 bar
